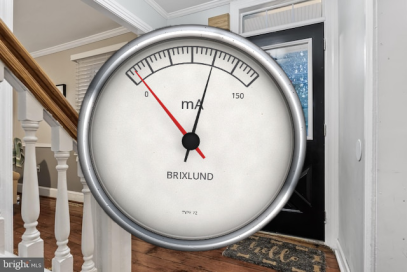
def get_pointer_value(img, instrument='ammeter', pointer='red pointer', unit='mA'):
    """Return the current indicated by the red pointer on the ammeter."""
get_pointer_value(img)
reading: 10 mA
